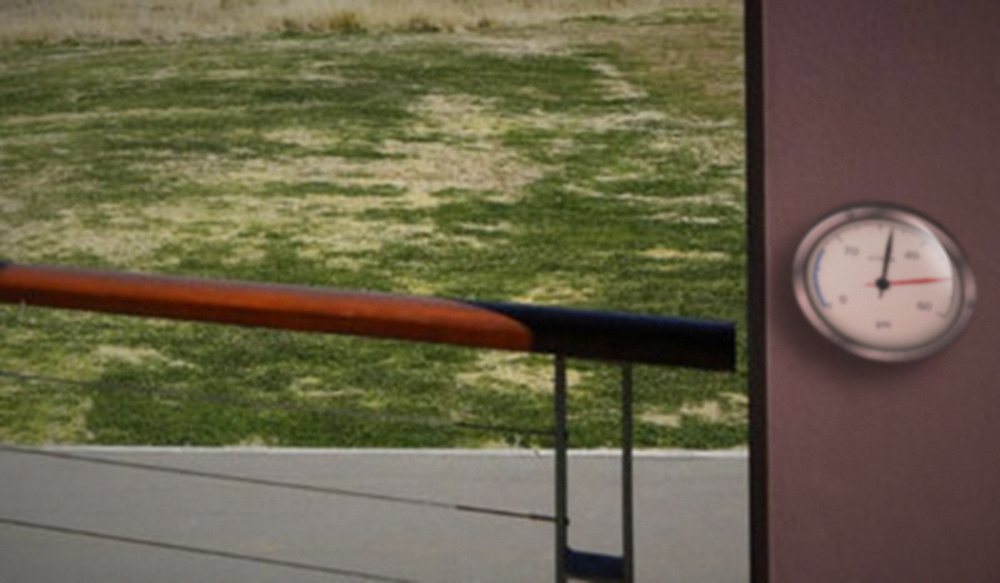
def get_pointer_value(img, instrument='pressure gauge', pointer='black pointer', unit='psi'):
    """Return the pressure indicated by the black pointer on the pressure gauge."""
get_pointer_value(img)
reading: 32.5 psi
